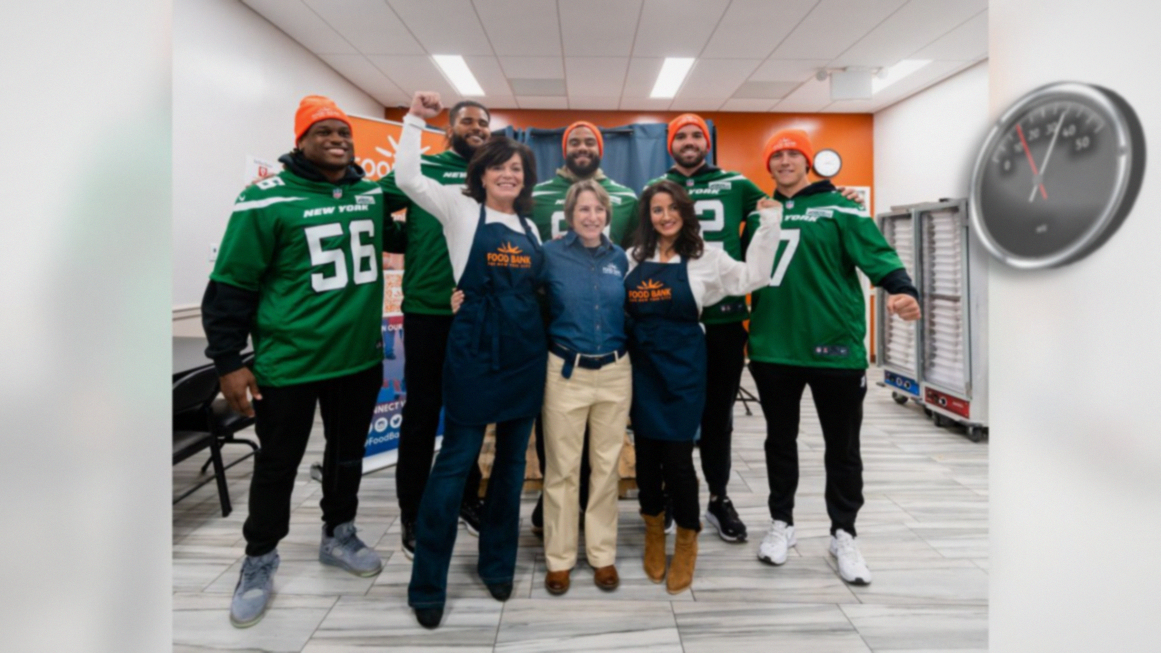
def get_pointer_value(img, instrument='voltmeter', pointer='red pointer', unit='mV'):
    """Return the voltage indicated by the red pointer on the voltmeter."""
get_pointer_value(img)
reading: 15 mV
